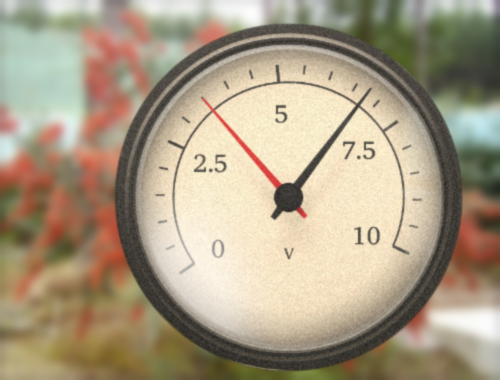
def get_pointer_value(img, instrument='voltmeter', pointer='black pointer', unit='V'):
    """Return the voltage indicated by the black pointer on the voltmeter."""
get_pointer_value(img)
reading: 6.75 V
